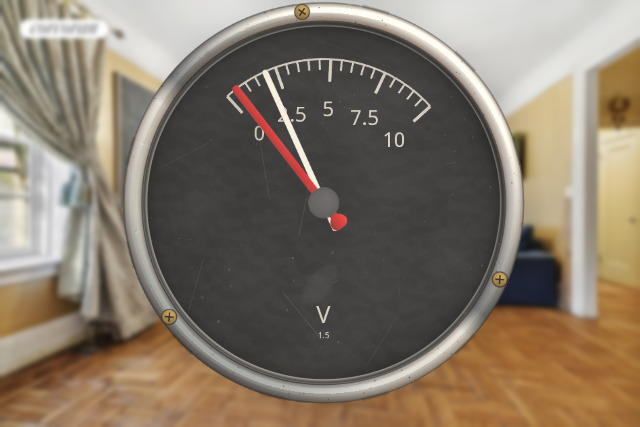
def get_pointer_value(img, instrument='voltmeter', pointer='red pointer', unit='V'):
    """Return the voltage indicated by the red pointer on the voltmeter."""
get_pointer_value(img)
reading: 0.5 V
